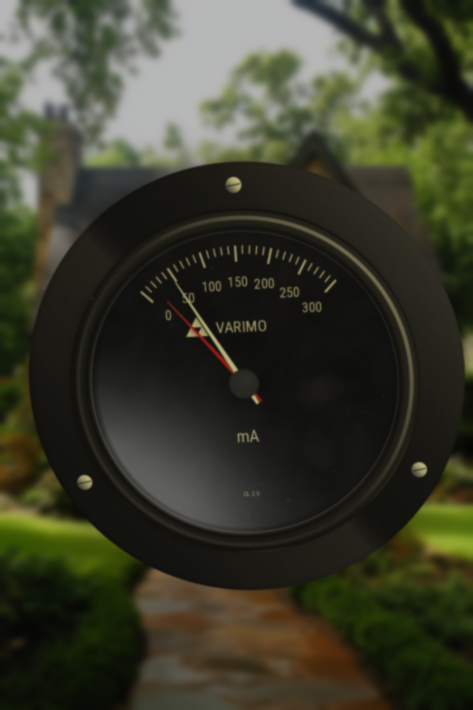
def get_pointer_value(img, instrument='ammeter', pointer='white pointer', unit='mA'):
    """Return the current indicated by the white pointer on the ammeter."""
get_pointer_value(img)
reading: 50 mA
